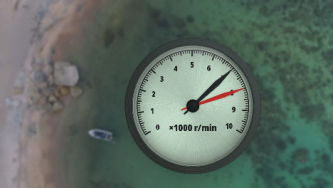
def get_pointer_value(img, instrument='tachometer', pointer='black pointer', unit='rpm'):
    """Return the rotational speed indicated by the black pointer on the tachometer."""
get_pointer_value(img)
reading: 7000 rpm
